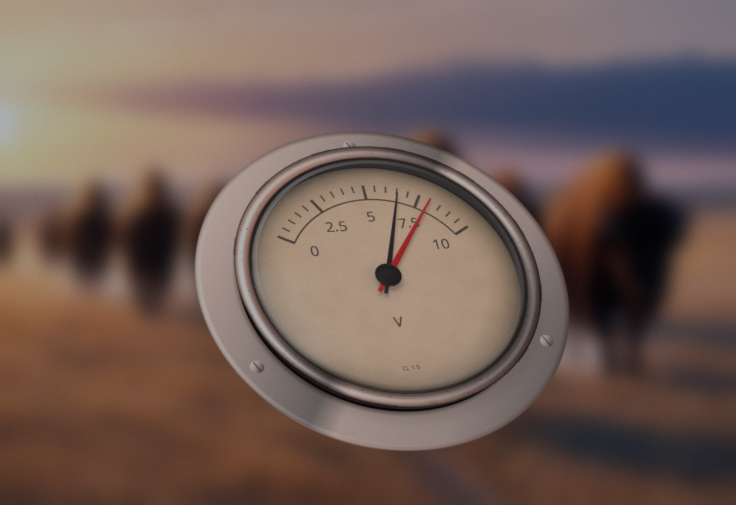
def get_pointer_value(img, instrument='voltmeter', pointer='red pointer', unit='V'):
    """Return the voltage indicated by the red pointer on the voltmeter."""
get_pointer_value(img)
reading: 8 V
